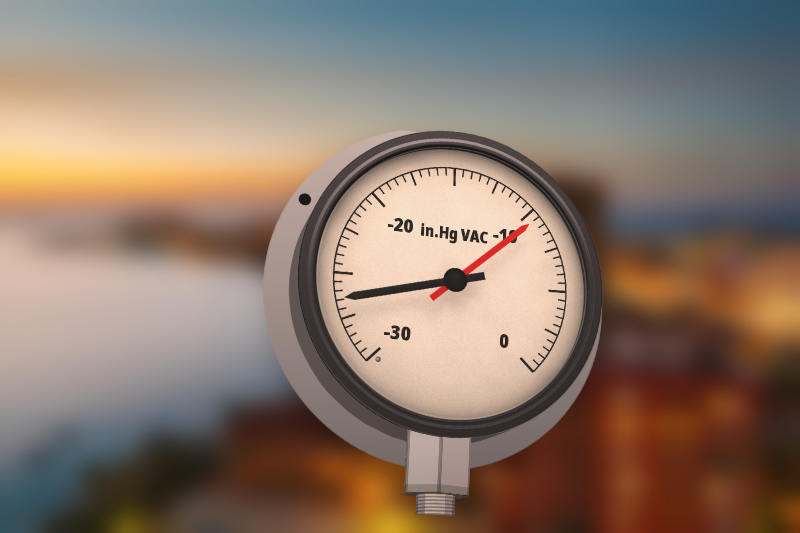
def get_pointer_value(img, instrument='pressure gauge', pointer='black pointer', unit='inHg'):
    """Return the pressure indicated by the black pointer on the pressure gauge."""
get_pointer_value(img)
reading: -26.5 inHg
